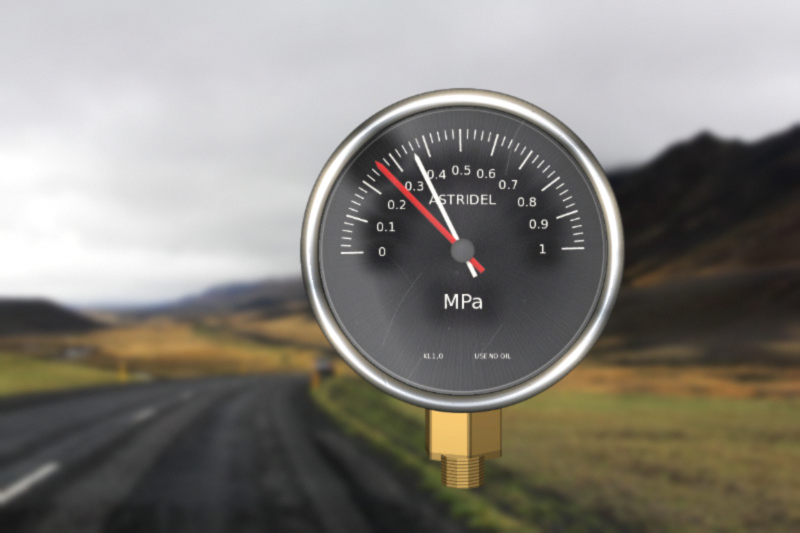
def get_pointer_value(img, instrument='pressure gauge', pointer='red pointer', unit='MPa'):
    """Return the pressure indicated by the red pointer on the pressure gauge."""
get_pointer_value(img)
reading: 0.26 MPa
